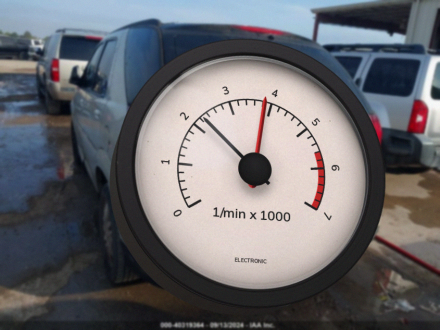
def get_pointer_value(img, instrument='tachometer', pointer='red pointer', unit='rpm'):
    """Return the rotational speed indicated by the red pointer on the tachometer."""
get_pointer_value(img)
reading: 3800 rpm
